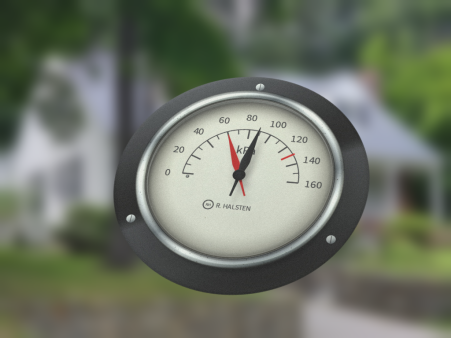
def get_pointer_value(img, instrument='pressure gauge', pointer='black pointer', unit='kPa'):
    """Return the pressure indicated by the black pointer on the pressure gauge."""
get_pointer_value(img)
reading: 90 kPa
